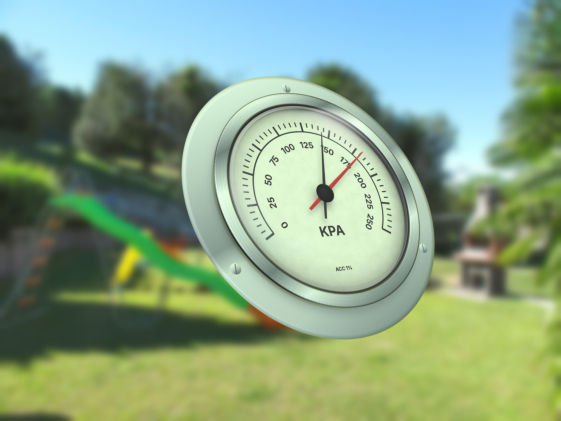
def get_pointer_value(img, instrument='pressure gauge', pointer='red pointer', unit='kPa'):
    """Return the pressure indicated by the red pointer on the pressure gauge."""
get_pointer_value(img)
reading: 180 kPa
